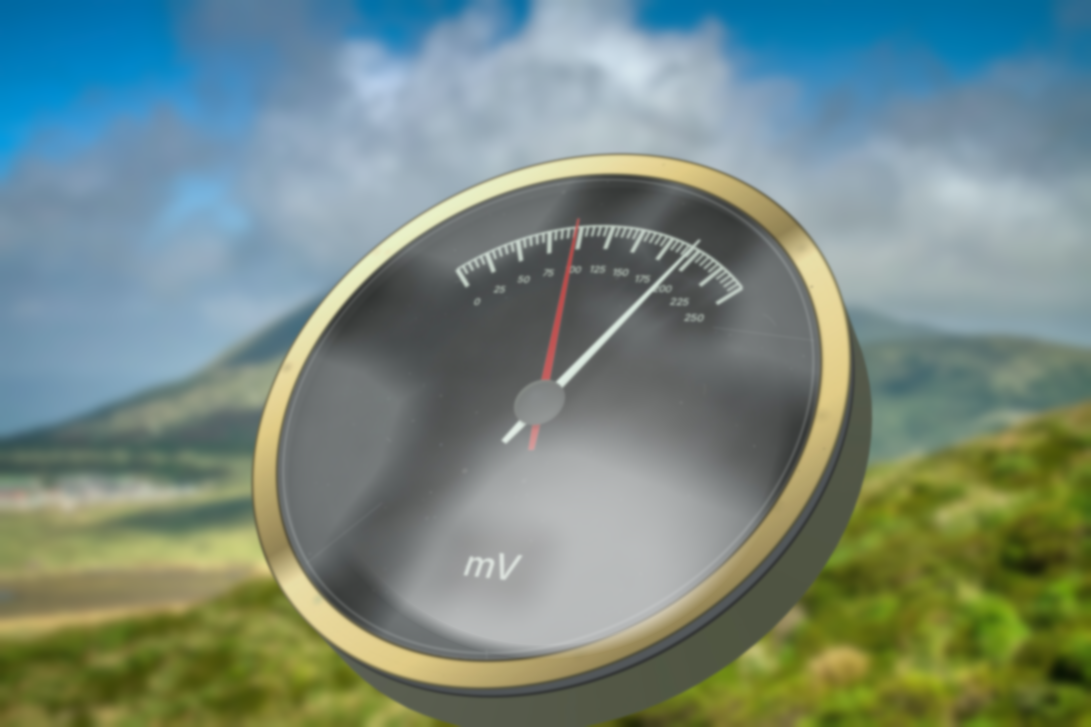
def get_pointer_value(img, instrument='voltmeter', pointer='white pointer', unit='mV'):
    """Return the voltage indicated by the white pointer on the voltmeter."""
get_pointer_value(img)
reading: 200 mV
